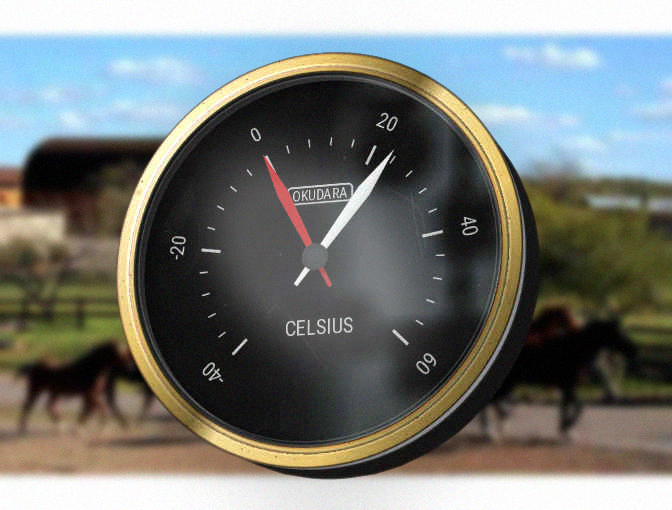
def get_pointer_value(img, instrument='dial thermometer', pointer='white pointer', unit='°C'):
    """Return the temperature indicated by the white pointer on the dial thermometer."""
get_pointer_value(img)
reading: 24 °C
